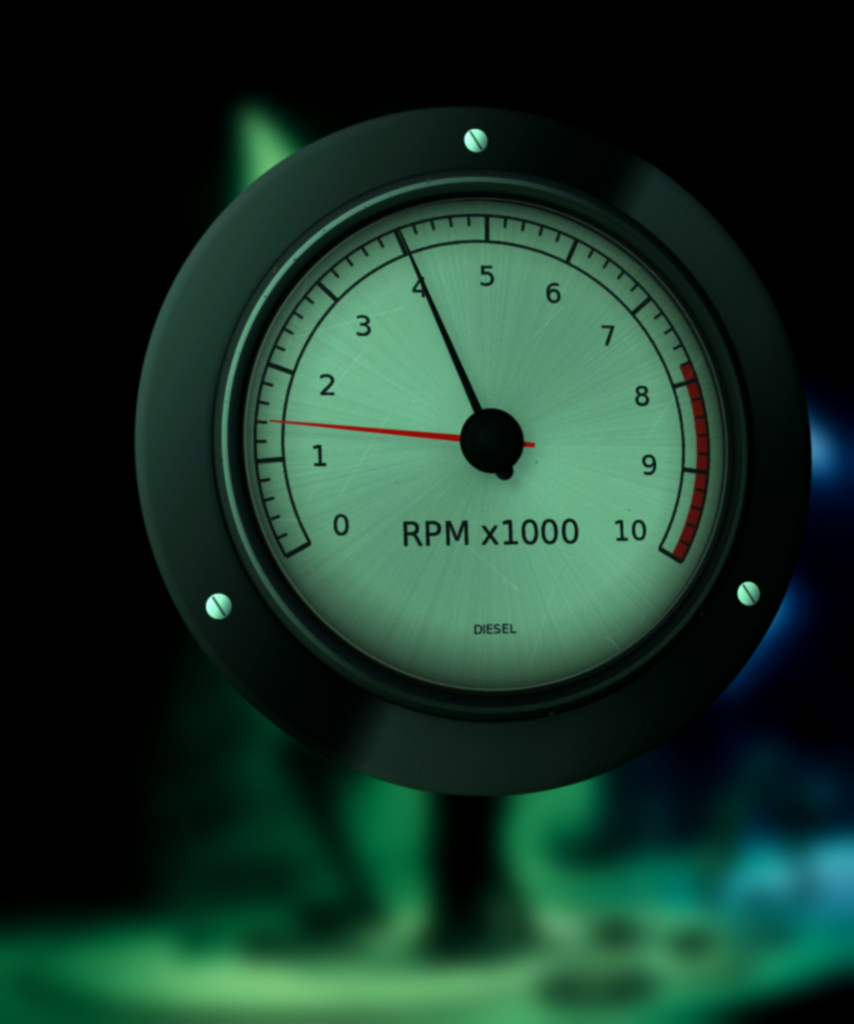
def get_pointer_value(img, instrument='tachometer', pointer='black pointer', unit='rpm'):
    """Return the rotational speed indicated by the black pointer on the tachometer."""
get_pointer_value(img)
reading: 4000 rpm
